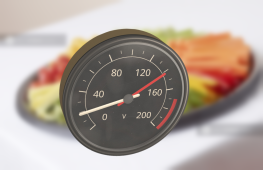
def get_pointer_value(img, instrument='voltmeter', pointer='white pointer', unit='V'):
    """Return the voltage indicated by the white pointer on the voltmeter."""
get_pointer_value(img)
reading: 20 V
